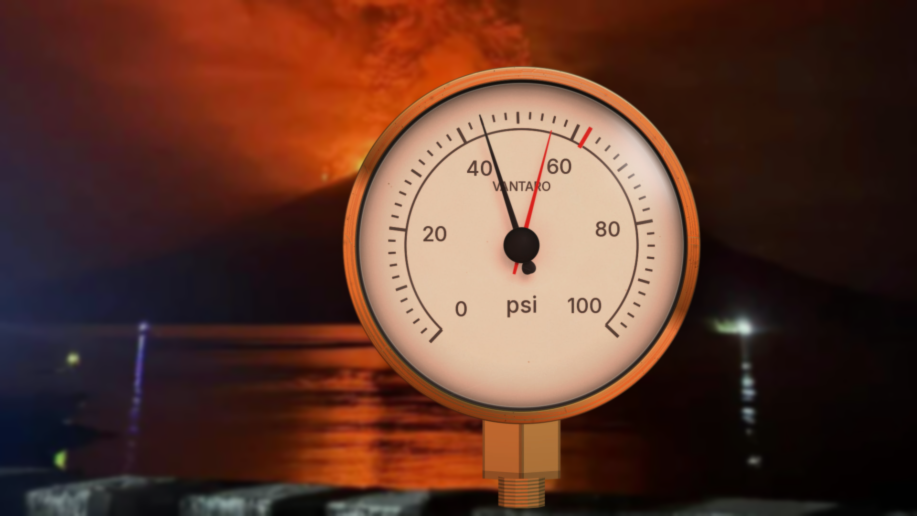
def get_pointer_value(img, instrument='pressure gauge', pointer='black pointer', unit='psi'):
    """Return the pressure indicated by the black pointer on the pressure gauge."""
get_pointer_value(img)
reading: 44 psi
